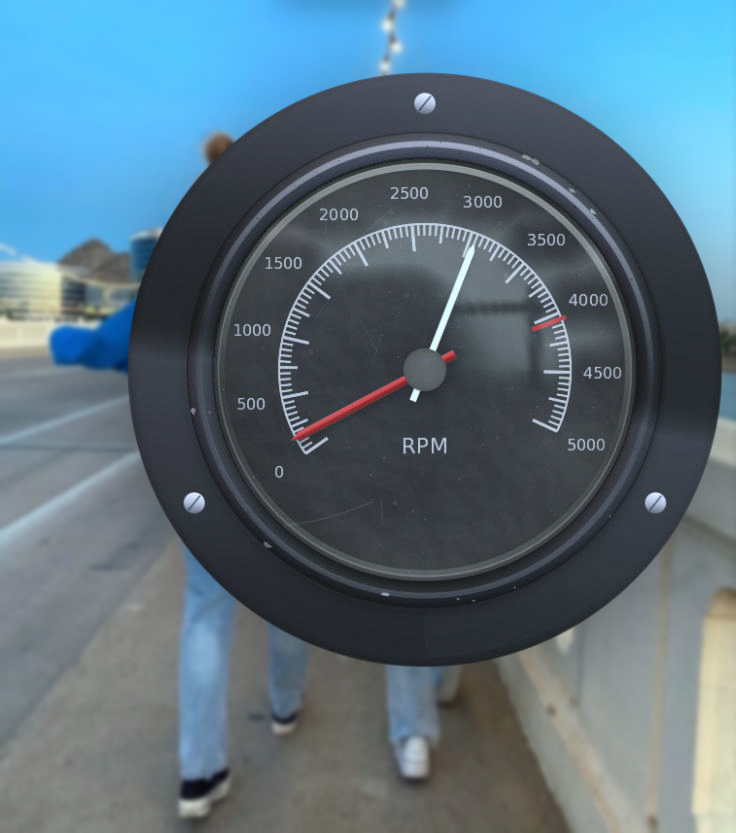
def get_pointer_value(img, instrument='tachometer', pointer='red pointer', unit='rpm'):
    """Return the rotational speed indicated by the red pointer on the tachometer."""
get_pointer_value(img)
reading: 150 rpm
